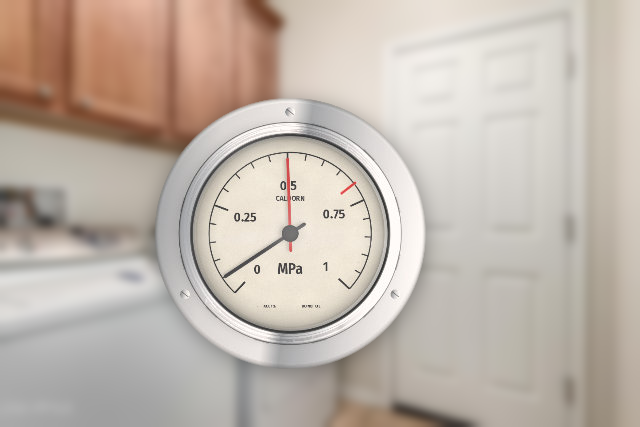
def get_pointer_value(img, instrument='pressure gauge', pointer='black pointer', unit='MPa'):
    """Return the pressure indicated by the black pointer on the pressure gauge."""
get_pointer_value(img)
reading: 0.05 MPa
